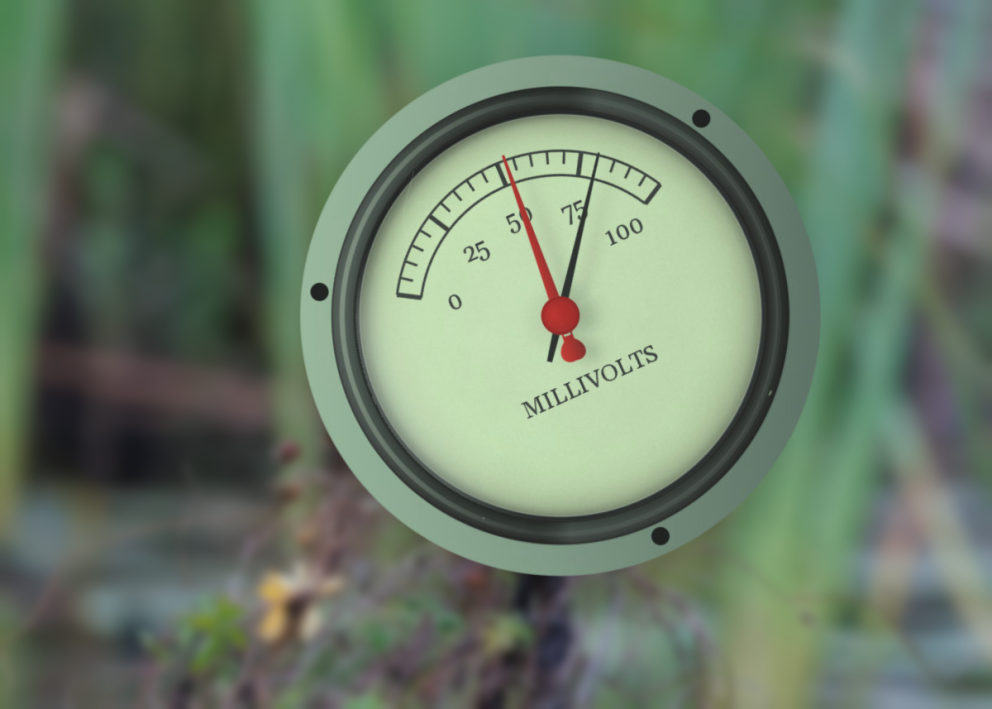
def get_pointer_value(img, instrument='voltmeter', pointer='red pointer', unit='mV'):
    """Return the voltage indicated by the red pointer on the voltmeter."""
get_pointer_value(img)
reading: 52.5 mV
